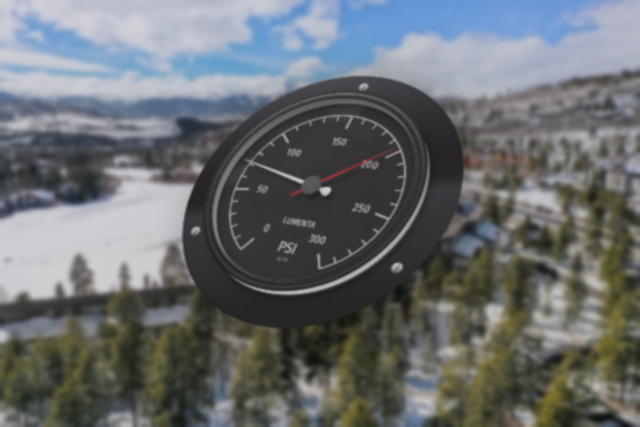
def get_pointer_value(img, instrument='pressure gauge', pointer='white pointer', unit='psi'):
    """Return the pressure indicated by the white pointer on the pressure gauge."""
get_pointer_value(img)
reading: 70 psi
